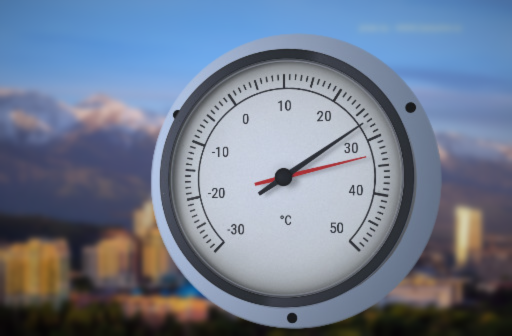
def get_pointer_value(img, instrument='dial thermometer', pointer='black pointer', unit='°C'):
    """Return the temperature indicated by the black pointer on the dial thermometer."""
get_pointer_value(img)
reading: 27 °C
